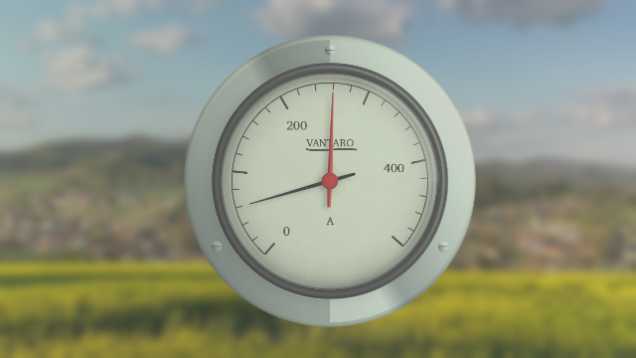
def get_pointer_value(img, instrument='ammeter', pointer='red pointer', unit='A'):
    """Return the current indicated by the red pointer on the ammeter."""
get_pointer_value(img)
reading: 260 A
